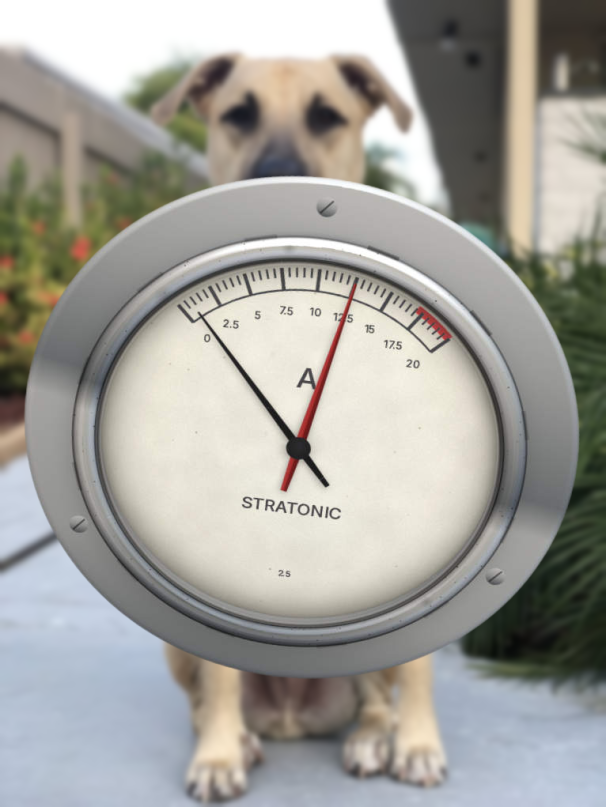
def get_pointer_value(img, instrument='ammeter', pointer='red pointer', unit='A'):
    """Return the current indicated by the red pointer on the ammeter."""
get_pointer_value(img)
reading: 12.5 A
